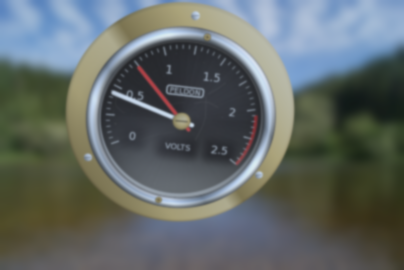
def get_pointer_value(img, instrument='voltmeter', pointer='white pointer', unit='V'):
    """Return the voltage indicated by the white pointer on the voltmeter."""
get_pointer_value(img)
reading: 0.45 V
